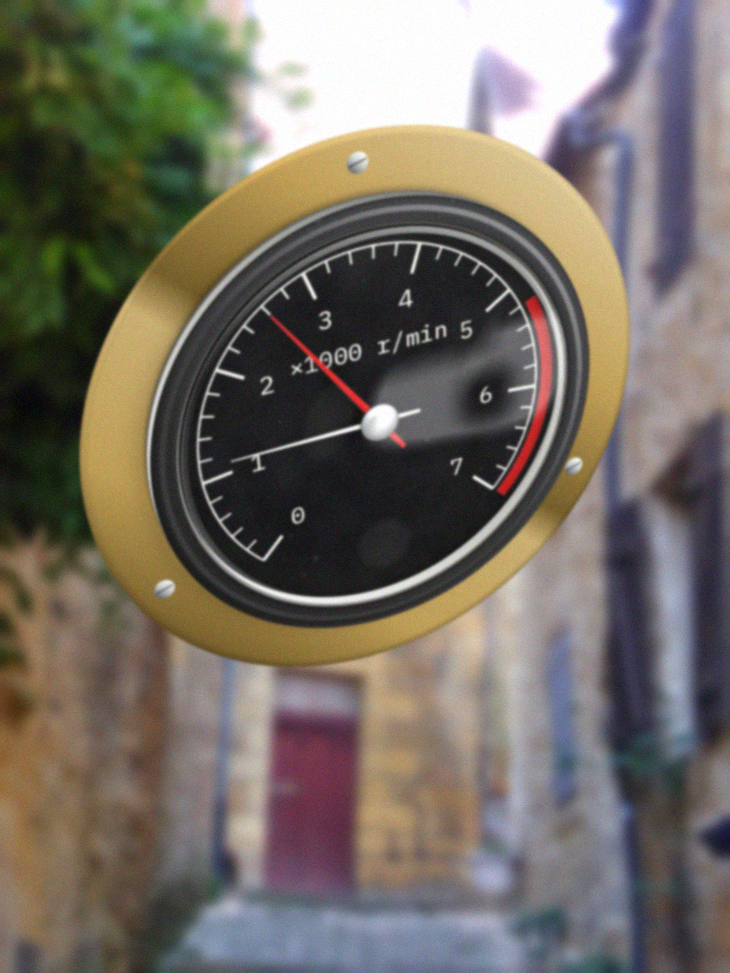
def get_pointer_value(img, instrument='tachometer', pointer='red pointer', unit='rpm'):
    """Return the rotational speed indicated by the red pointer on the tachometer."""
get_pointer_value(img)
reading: 2600 rpm
